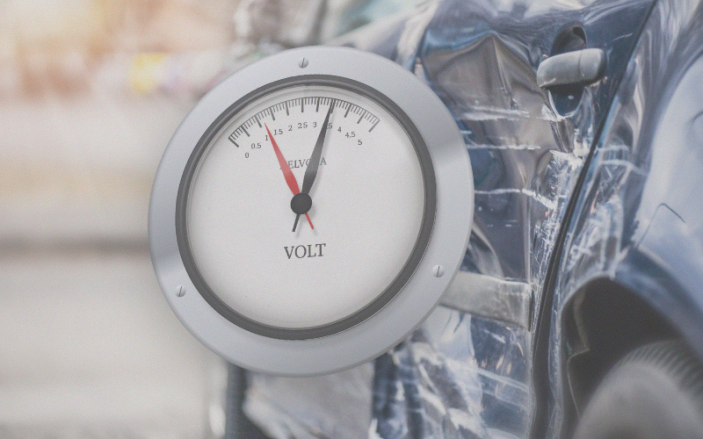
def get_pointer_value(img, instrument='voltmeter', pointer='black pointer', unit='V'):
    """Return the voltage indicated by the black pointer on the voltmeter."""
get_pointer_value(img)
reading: 3.5 V
